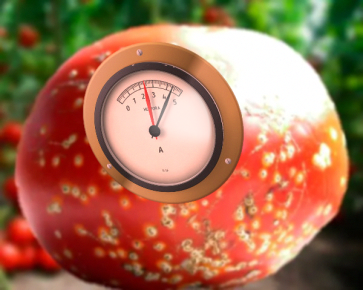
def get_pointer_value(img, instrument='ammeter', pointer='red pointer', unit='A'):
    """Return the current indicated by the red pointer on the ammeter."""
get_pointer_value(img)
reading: 2.5 A
